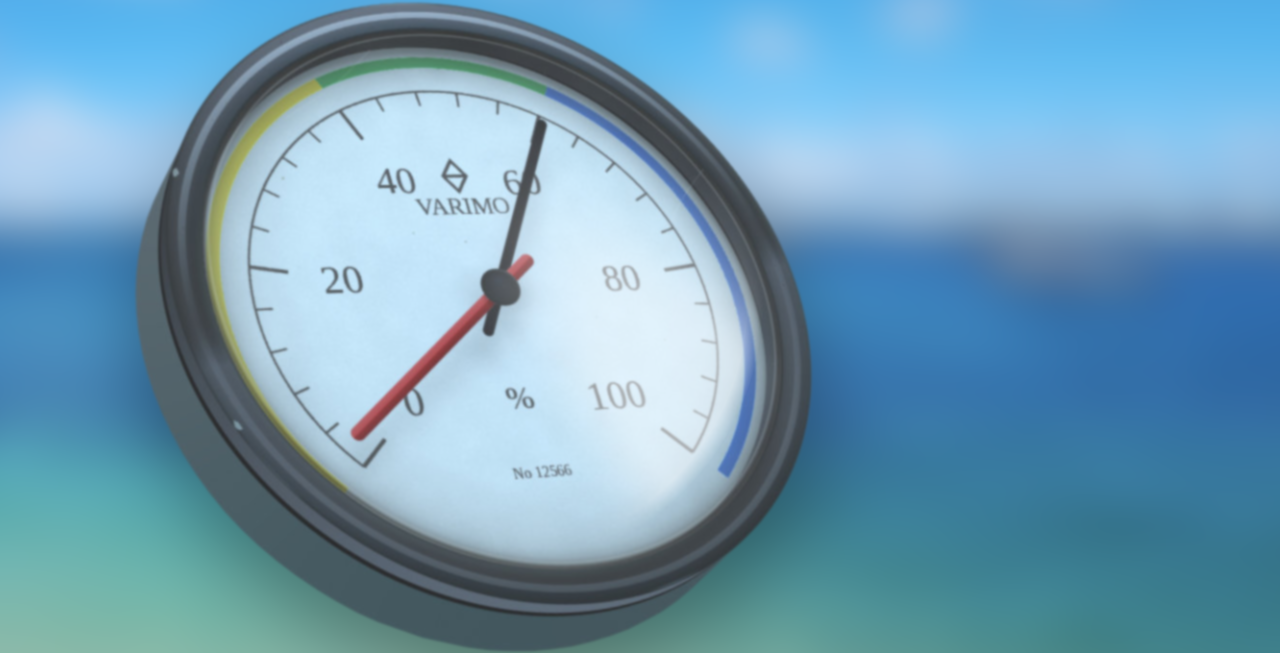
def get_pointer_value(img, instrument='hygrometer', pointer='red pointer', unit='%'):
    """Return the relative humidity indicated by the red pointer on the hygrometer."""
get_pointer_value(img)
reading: 2 %
